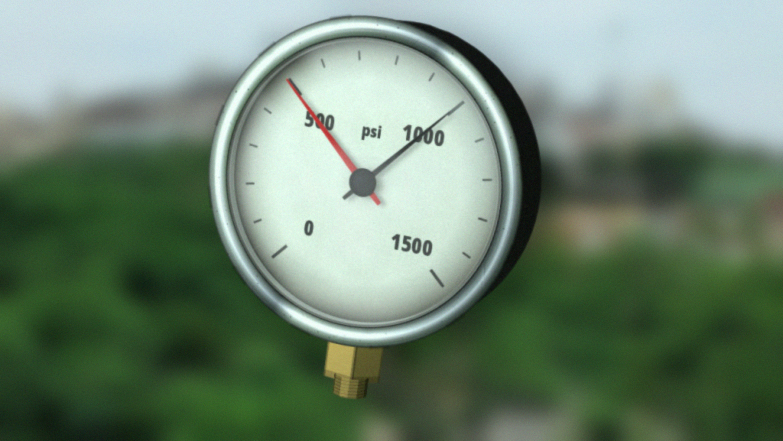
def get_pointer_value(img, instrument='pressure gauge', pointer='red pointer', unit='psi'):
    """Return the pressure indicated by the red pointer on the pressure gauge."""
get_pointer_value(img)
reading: 500 psi
